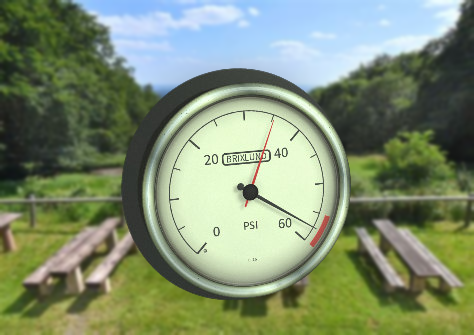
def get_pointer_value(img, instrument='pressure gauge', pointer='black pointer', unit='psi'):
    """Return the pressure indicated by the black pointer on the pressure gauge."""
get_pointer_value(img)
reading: 57.5 psi
